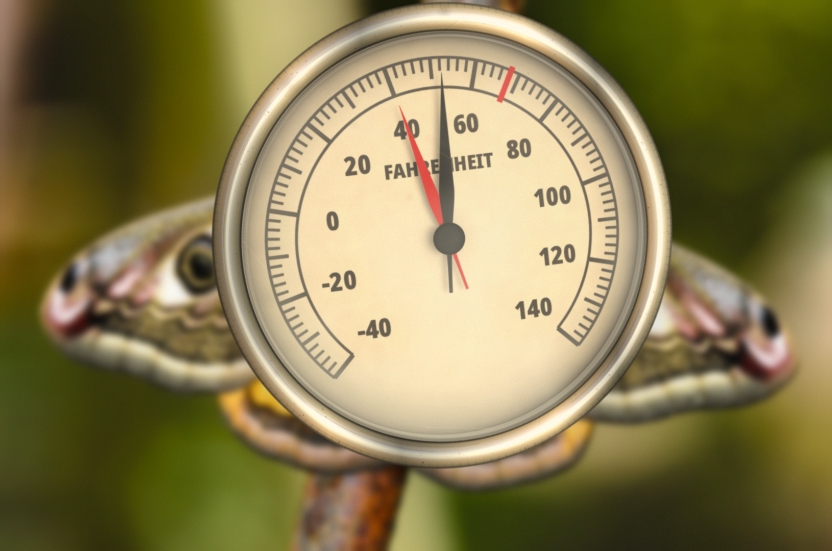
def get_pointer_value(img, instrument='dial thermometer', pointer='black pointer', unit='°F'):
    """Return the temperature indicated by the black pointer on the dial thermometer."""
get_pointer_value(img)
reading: 52 °F
